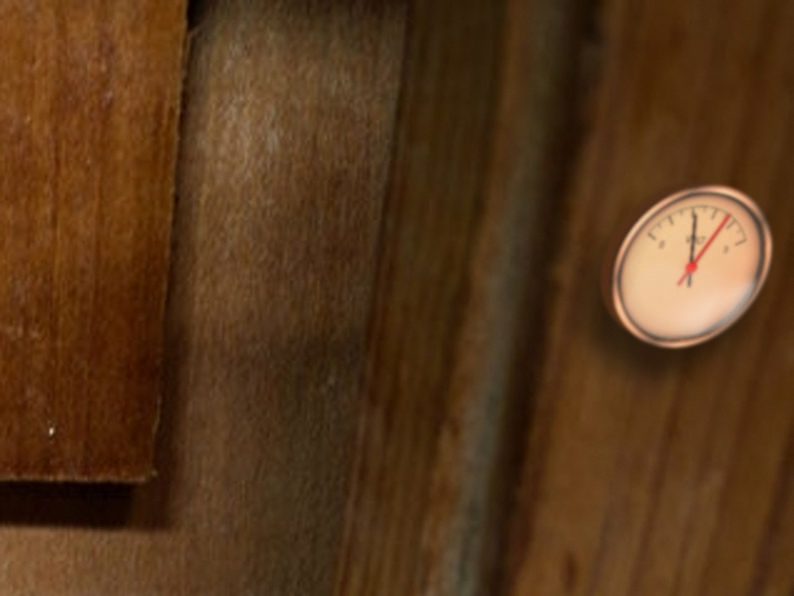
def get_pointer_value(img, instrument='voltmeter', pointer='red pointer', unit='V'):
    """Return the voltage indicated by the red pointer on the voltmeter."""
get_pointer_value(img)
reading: 3.5 V
